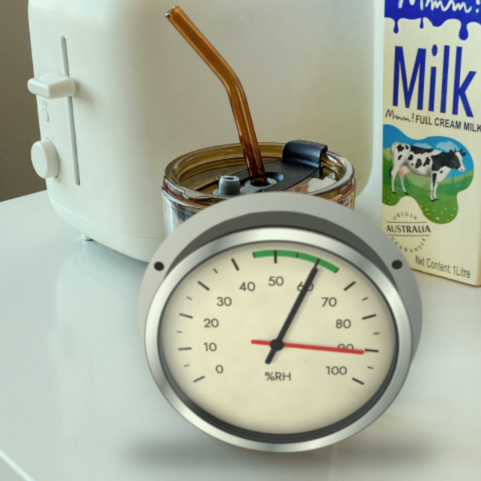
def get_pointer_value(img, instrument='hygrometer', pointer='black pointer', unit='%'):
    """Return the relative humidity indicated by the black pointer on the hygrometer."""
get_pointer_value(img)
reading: 60 %
